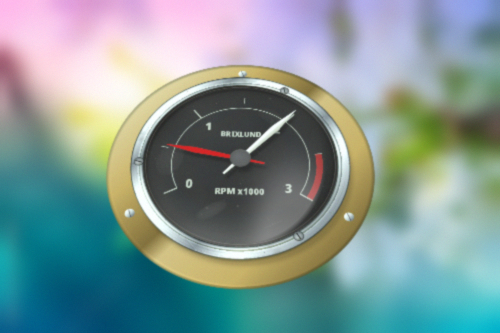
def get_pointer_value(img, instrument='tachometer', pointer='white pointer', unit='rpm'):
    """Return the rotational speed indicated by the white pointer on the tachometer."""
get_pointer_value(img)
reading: 2000 rpm
